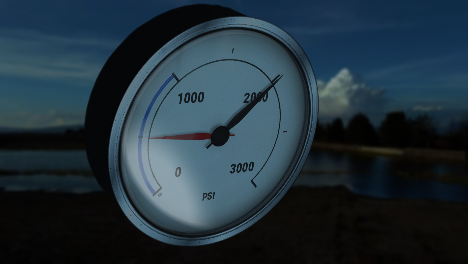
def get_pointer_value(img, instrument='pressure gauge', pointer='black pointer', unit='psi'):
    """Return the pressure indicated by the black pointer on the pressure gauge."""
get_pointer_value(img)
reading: 2000 psi
